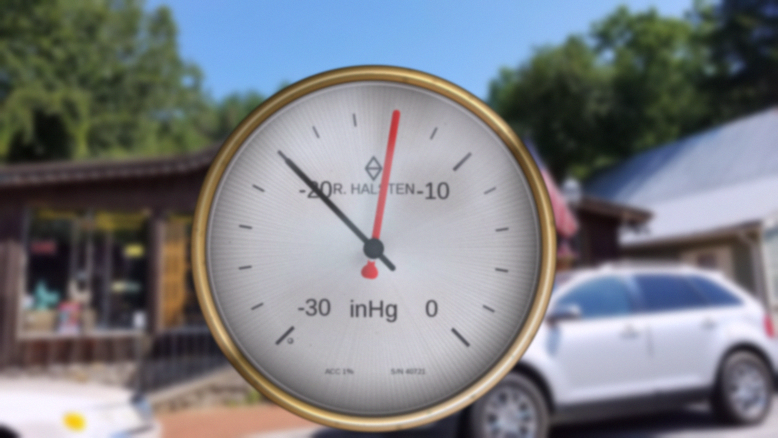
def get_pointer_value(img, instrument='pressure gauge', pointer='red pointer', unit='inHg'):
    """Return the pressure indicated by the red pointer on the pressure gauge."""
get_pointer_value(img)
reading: -14 inHg
